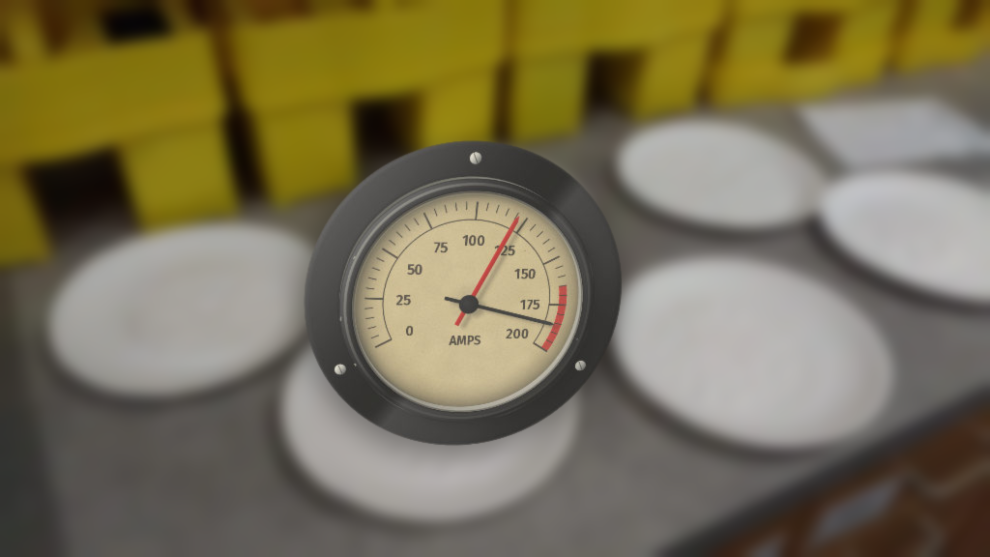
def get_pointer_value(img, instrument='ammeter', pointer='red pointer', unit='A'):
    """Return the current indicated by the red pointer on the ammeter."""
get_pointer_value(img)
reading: 120 A
